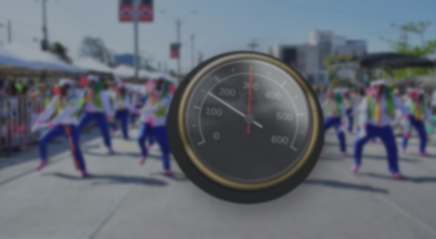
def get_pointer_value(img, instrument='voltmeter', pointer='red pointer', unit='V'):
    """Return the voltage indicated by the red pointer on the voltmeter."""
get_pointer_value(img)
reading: 300 V
